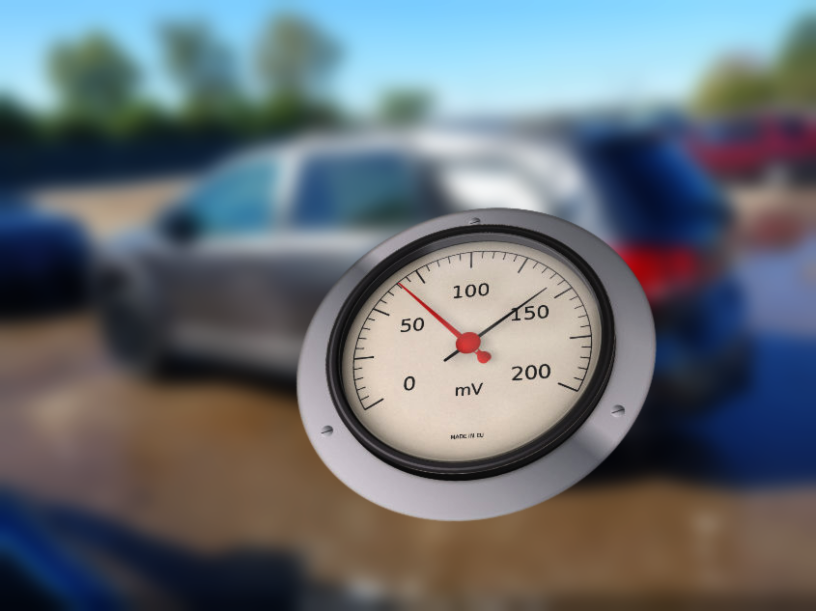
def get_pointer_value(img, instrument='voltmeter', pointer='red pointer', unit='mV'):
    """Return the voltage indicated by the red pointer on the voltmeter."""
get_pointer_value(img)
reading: 65 mV
